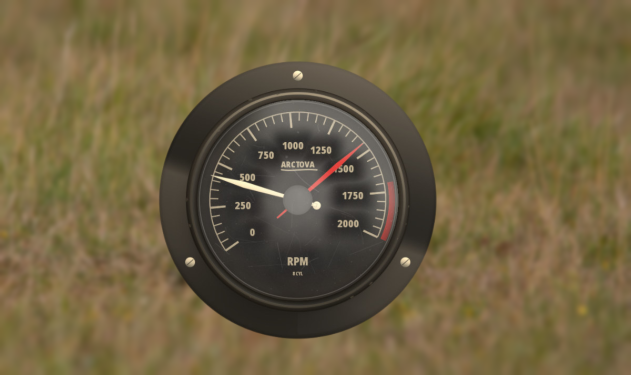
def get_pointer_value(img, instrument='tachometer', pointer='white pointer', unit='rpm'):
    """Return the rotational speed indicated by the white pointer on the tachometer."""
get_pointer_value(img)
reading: 425 rpm
